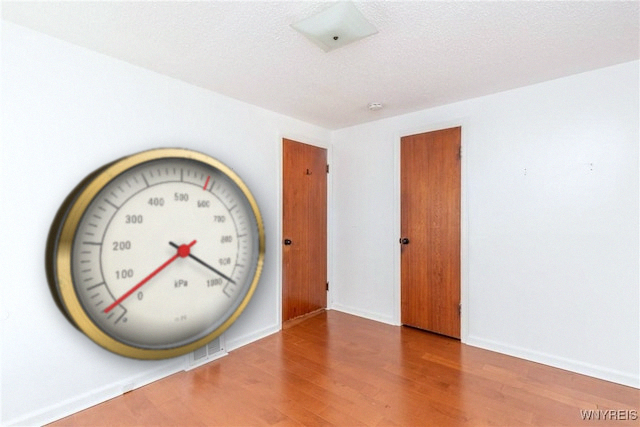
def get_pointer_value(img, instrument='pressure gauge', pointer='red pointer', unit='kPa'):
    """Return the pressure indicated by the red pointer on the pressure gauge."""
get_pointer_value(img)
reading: 40 kPa
